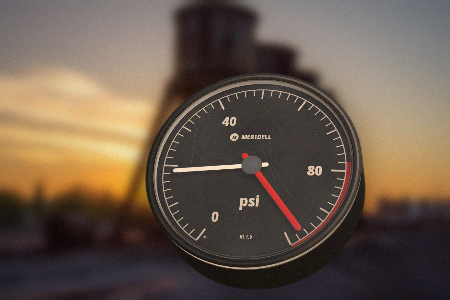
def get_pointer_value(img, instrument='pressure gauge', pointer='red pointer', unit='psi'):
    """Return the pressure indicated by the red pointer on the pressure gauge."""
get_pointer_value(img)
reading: 97 psi
